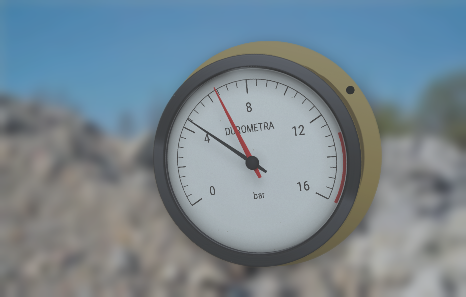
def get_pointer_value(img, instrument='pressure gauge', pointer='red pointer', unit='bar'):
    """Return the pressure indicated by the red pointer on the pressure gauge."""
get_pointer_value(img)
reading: 6.5 bar
